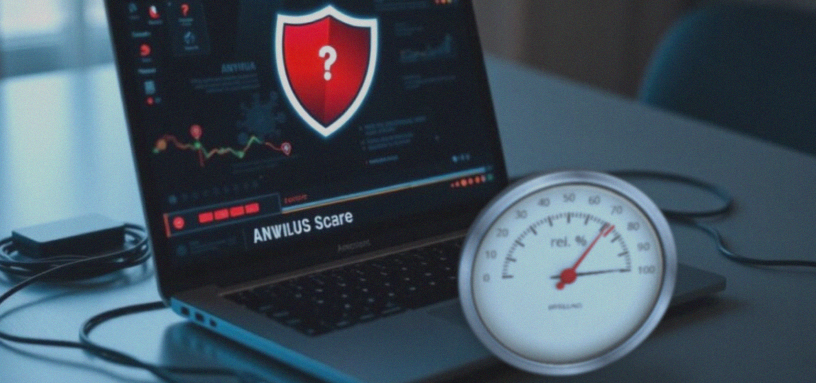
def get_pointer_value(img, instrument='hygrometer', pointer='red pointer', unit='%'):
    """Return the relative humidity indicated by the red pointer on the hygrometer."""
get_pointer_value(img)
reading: 70 %
